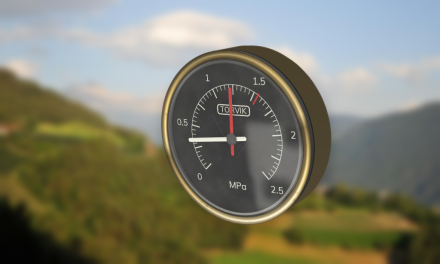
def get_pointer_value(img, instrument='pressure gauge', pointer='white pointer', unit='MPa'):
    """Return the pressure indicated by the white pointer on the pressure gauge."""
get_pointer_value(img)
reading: 0.35 MPa
